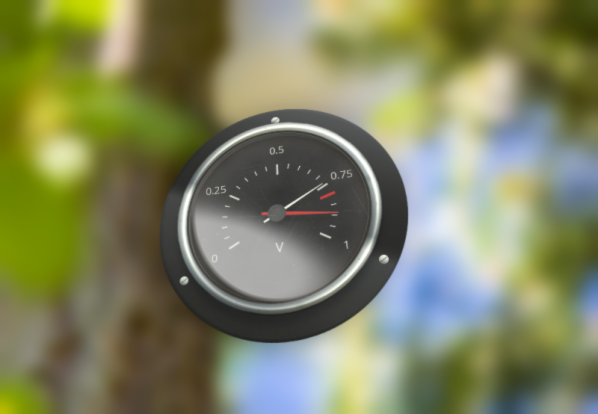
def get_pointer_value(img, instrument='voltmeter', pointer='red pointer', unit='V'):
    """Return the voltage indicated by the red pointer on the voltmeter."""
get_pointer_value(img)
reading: 0.9 V
